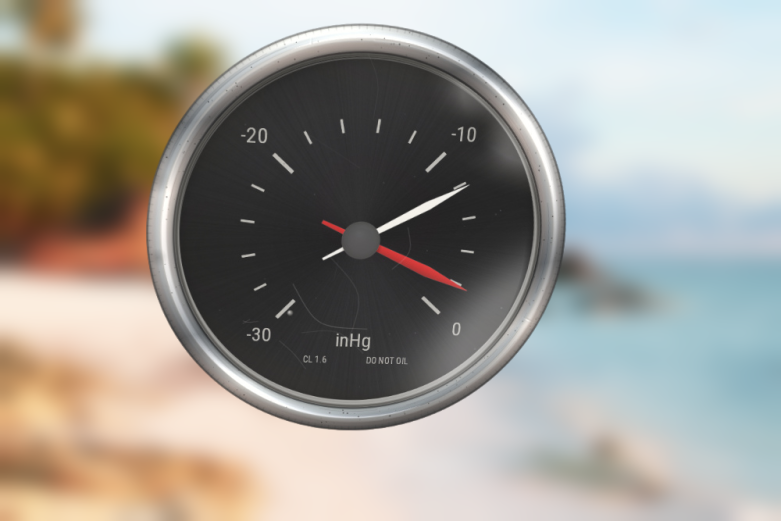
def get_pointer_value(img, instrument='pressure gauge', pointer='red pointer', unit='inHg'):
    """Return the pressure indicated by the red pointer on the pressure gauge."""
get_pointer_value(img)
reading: -2 inHg
